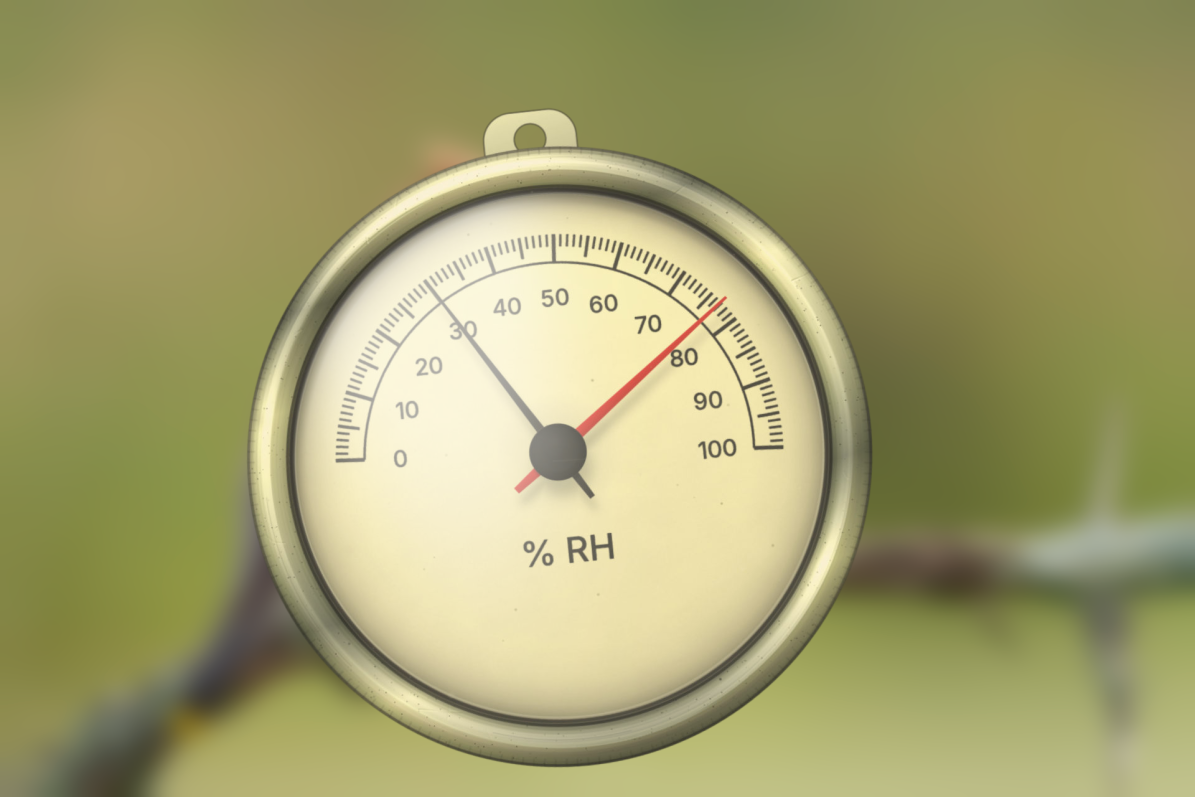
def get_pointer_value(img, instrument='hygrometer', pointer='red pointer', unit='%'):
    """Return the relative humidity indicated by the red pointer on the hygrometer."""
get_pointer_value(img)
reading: 77 %
